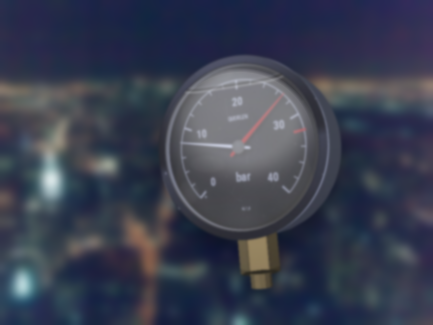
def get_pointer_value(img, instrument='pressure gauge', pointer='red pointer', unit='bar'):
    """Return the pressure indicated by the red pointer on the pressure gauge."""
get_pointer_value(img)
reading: 27 bar
